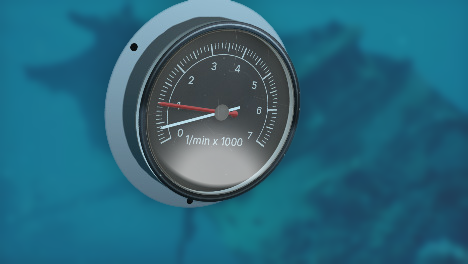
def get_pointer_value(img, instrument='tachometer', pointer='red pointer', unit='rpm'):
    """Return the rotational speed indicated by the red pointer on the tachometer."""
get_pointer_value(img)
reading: 1000 rpm
